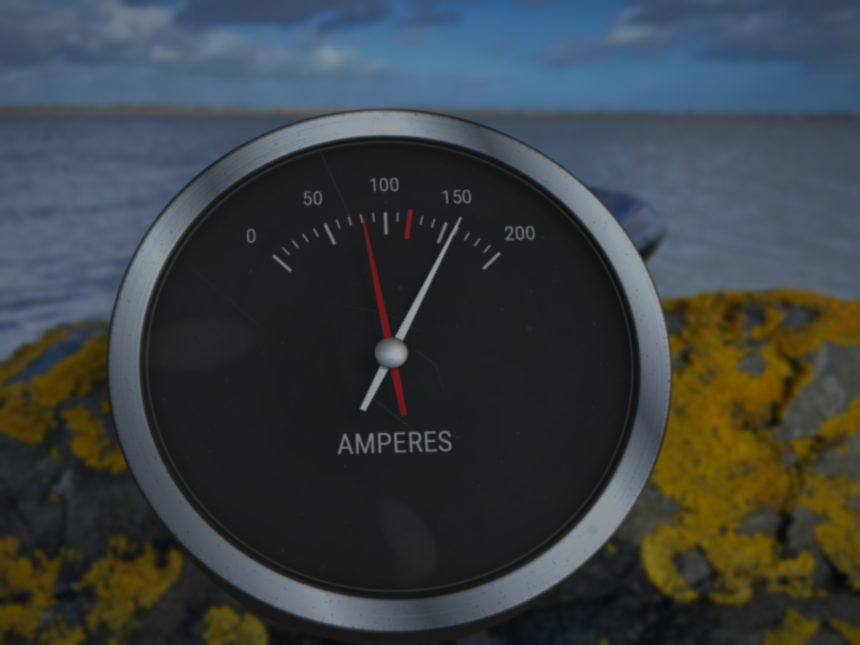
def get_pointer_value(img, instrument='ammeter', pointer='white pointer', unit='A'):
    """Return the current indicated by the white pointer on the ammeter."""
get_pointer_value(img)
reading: 160 A
